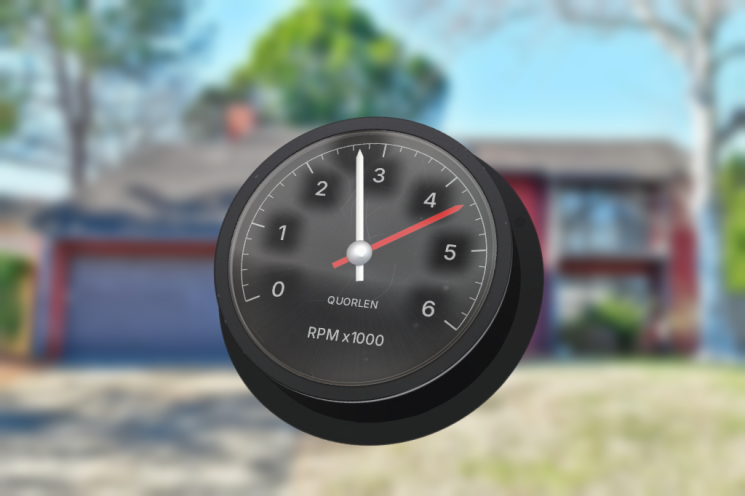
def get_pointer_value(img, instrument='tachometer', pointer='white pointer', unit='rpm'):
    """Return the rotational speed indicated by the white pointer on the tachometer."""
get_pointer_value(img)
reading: 2700 rpm
